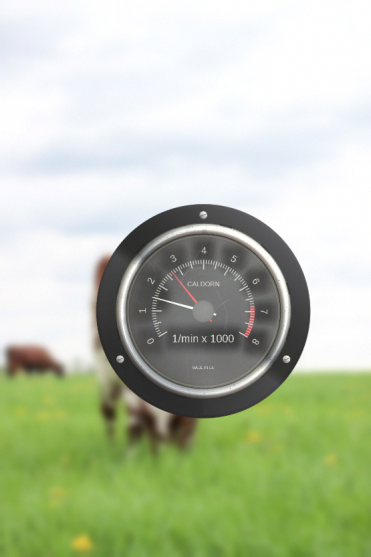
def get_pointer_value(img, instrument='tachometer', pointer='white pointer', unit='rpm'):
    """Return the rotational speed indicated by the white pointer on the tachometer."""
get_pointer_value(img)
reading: 1500 rpm
